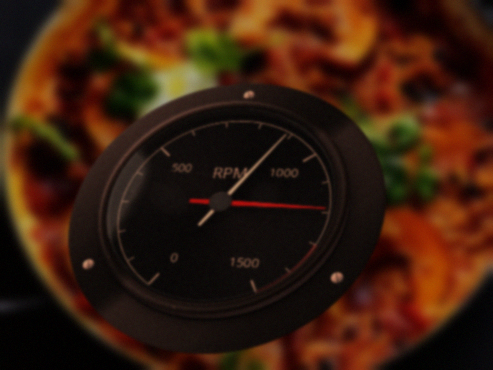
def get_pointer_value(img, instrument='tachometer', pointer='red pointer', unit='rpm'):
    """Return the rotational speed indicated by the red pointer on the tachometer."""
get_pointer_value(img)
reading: 1200 rpm
